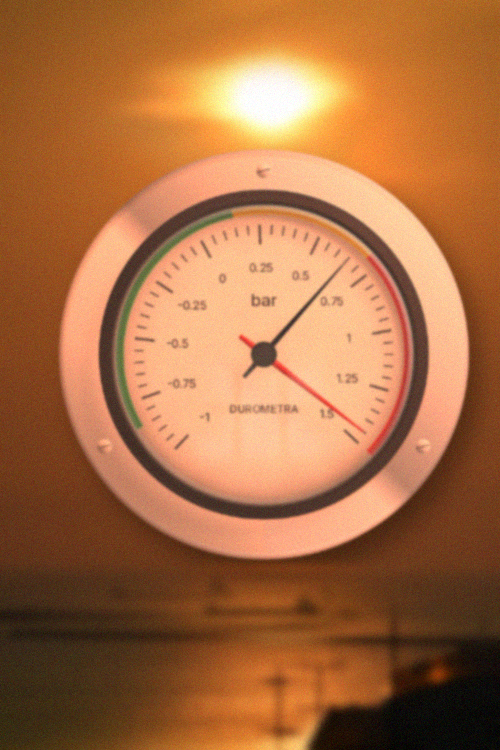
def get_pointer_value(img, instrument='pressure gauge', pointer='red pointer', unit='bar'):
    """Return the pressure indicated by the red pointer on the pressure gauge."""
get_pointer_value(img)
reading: 1.45 bar
